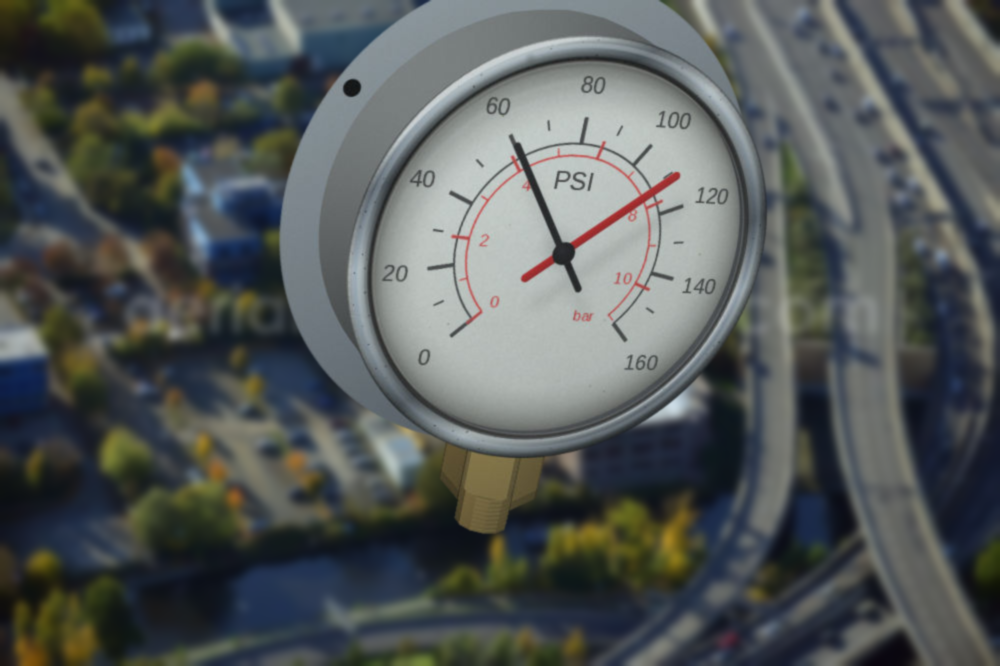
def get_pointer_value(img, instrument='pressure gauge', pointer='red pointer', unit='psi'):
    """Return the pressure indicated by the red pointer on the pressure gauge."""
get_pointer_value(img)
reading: 110 psi
